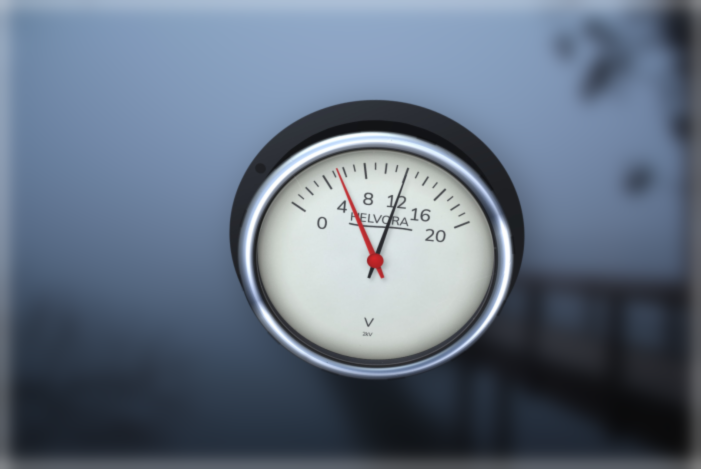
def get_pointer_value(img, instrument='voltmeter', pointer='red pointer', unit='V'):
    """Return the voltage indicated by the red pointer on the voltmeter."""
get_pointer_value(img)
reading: 5.5 V
